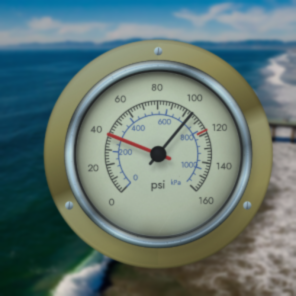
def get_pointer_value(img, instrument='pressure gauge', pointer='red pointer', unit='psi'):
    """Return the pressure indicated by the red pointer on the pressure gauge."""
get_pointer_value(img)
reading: 40 psi
